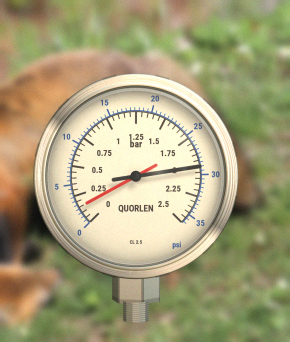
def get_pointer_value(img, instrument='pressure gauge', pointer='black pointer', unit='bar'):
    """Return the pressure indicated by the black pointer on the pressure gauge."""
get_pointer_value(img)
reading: 2 bar
